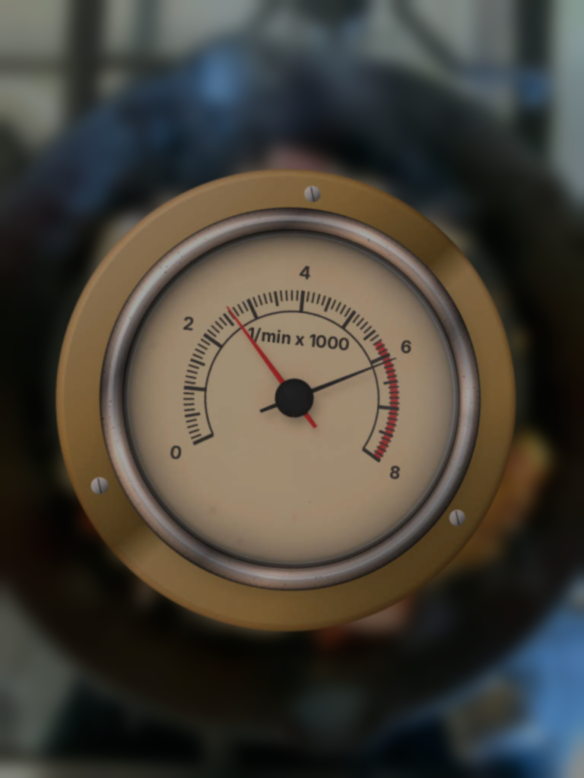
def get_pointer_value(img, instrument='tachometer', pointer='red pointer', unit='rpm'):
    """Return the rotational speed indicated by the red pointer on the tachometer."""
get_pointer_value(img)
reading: 2600 rpm
